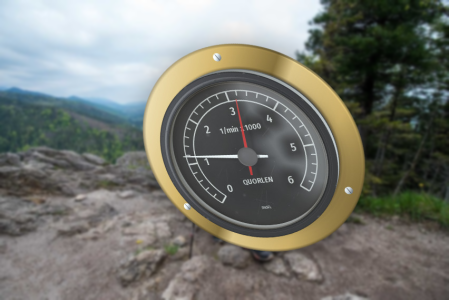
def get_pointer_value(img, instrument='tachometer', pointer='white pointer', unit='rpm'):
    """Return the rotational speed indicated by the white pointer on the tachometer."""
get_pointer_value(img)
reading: 1200 rpm
